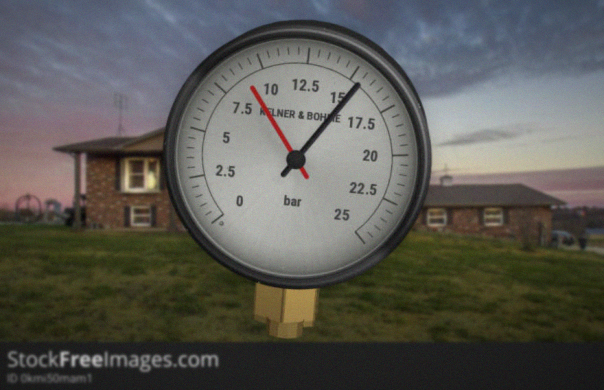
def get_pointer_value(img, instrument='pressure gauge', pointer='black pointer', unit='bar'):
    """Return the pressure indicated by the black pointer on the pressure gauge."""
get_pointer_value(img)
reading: 15.5 bar
